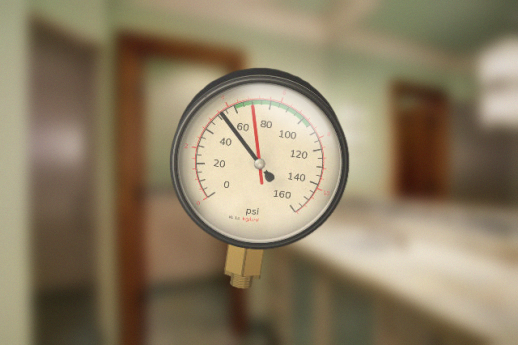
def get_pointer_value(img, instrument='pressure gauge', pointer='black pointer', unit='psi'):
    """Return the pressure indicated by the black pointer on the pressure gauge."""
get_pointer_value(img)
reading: 52.5 psi
